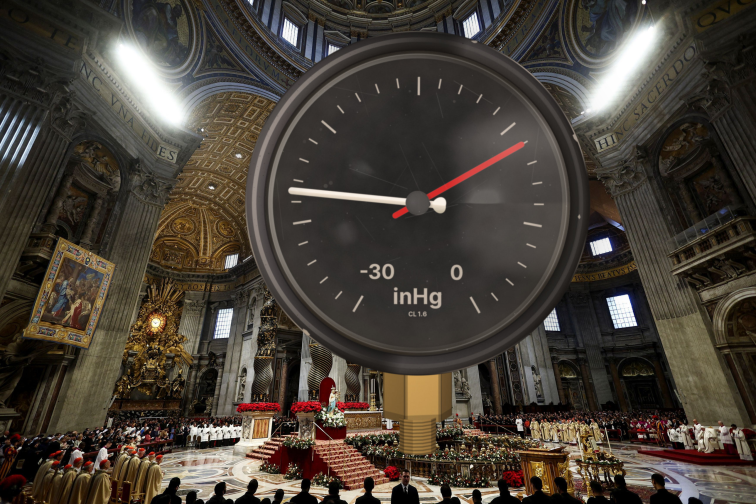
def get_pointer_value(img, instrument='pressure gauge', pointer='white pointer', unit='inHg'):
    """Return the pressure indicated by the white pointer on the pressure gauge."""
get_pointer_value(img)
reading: -23.5 inHg
